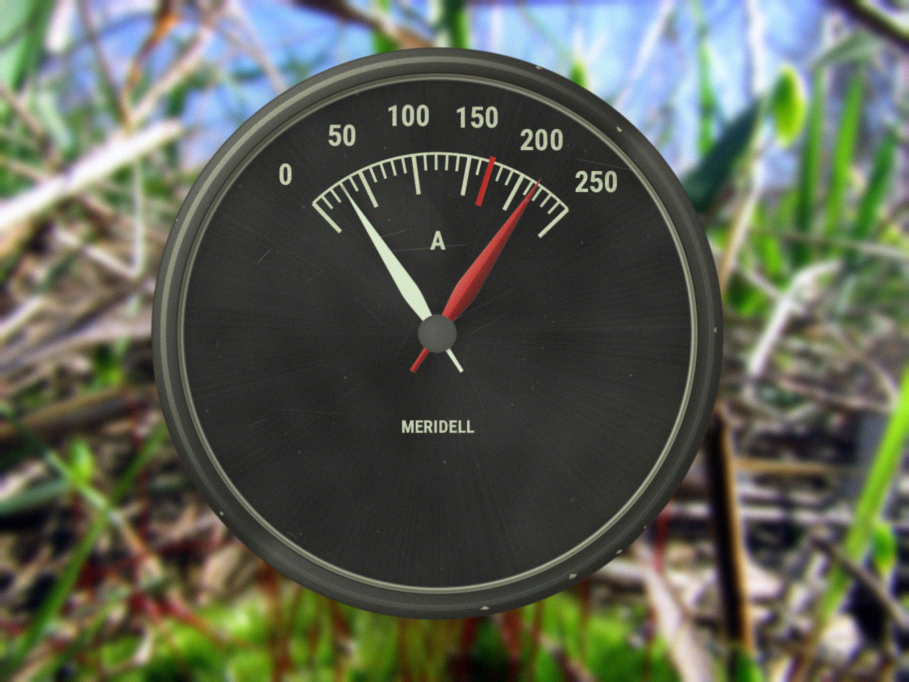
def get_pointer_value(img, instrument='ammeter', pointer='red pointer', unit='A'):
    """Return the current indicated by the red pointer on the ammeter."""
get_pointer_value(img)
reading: 215 A
